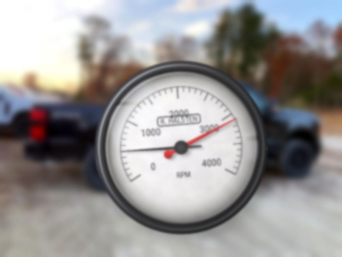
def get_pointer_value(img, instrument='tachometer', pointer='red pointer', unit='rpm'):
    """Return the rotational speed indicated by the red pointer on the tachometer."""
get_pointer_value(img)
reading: 3100 rpm
